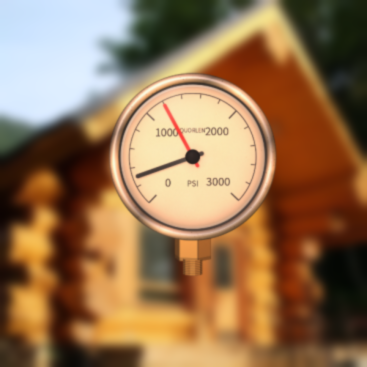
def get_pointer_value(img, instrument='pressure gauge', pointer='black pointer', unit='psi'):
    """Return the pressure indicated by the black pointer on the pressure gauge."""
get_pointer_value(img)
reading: 300 psi
